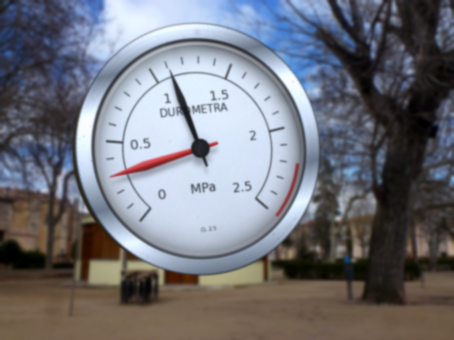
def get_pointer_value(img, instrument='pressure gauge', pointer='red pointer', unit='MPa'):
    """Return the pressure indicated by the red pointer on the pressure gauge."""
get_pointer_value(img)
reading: 0.3 MPa
